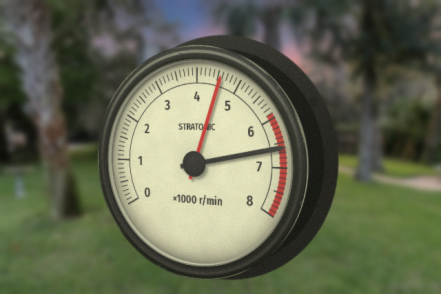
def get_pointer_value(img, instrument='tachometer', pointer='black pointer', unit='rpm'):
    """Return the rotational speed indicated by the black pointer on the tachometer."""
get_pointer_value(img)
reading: 6600 rpm
